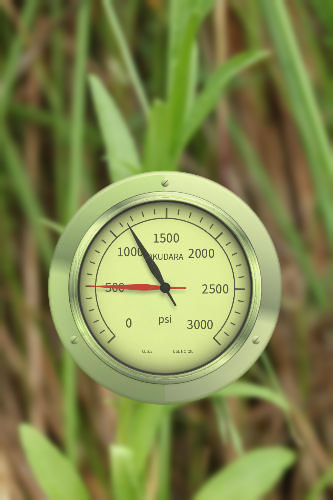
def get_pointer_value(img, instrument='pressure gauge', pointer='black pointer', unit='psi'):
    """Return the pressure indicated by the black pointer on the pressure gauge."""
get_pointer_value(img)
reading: 1150 psi
